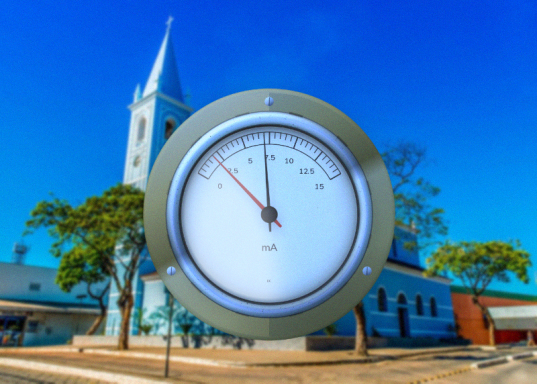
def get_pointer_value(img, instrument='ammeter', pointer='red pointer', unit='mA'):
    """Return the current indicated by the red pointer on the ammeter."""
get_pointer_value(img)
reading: 2 mA
